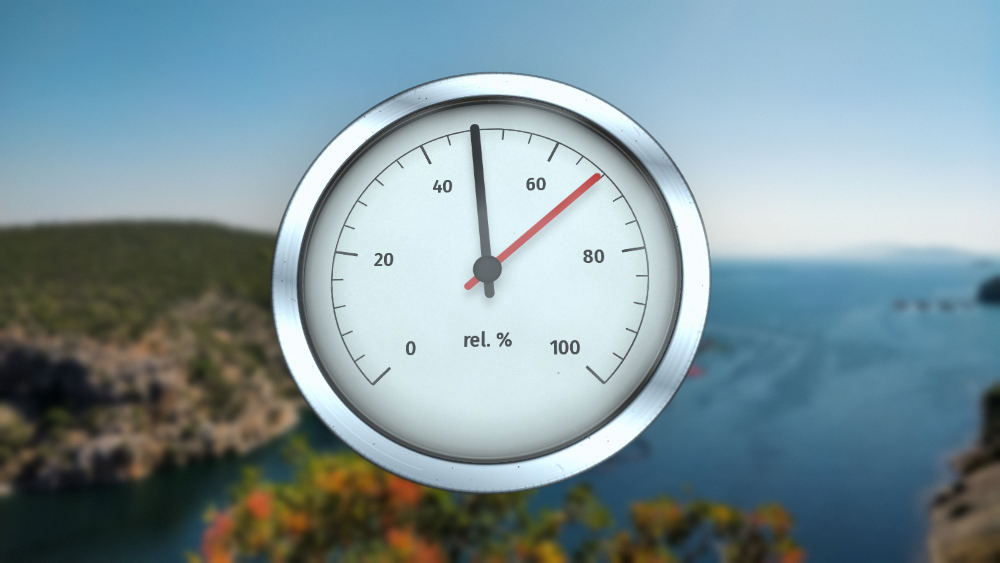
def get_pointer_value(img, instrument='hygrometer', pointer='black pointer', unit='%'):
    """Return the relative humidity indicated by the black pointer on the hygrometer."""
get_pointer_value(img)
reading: 48 %
